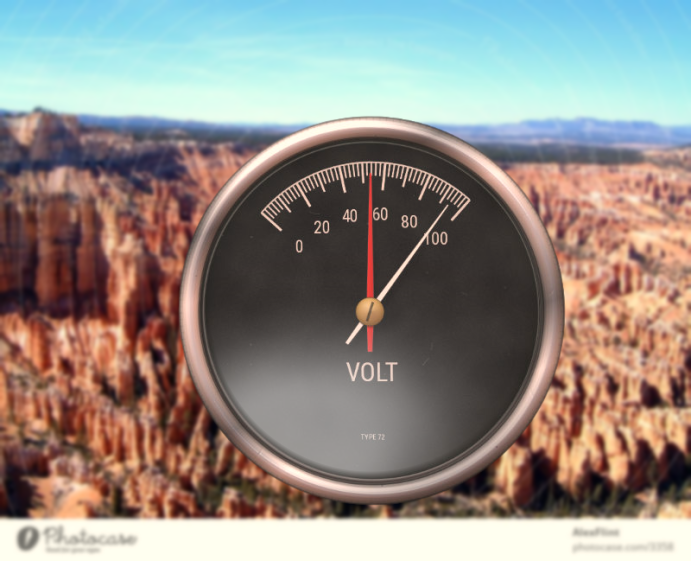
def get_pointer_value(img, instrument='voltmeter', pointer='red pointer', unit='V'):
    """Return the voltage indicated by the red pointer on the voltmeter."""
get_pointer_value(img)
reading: 54 V
